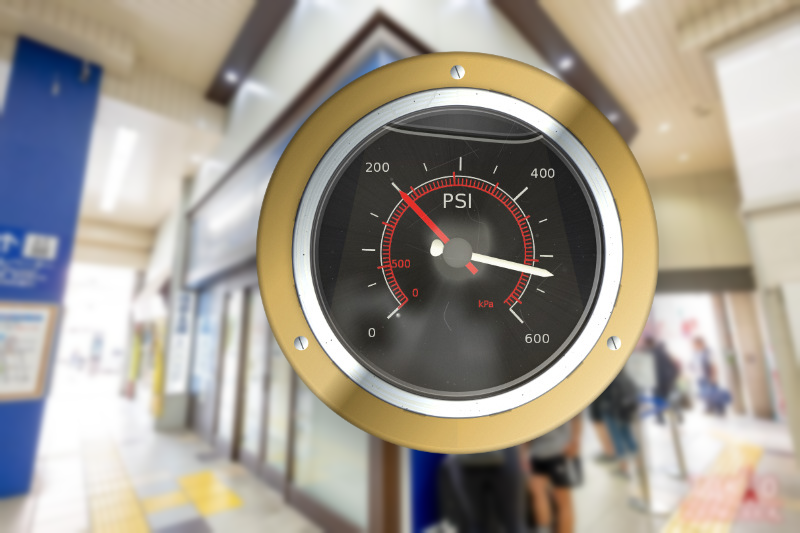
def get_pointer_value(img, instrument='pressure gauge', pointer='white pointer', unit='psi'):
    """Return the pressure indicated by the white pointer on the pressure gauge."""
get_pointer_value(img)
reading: 525 psi
